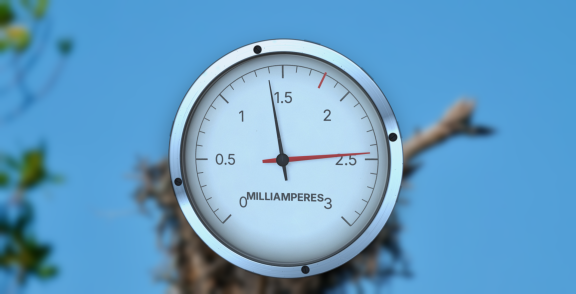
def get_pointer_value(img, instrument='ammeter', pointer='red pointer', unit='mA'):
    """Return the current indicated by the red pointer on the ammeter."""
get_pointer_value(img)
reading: 2.45 mA
